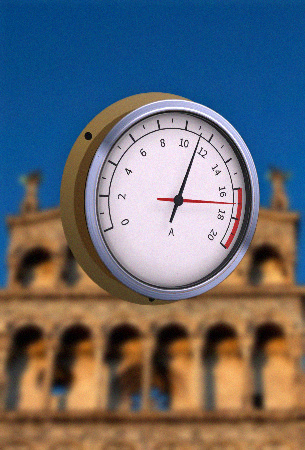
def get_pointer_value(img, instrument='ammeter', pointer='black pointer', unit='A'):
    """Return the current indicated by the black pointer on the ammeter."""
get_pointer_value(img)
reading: 11 A
